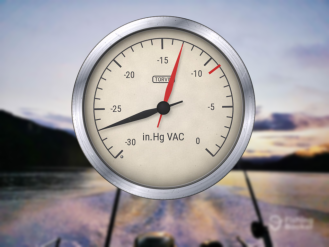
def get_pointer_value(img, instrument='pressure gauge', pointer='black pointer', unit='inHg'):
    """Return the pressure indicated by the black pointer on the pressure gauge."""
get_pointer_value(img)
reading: -27 inHg
